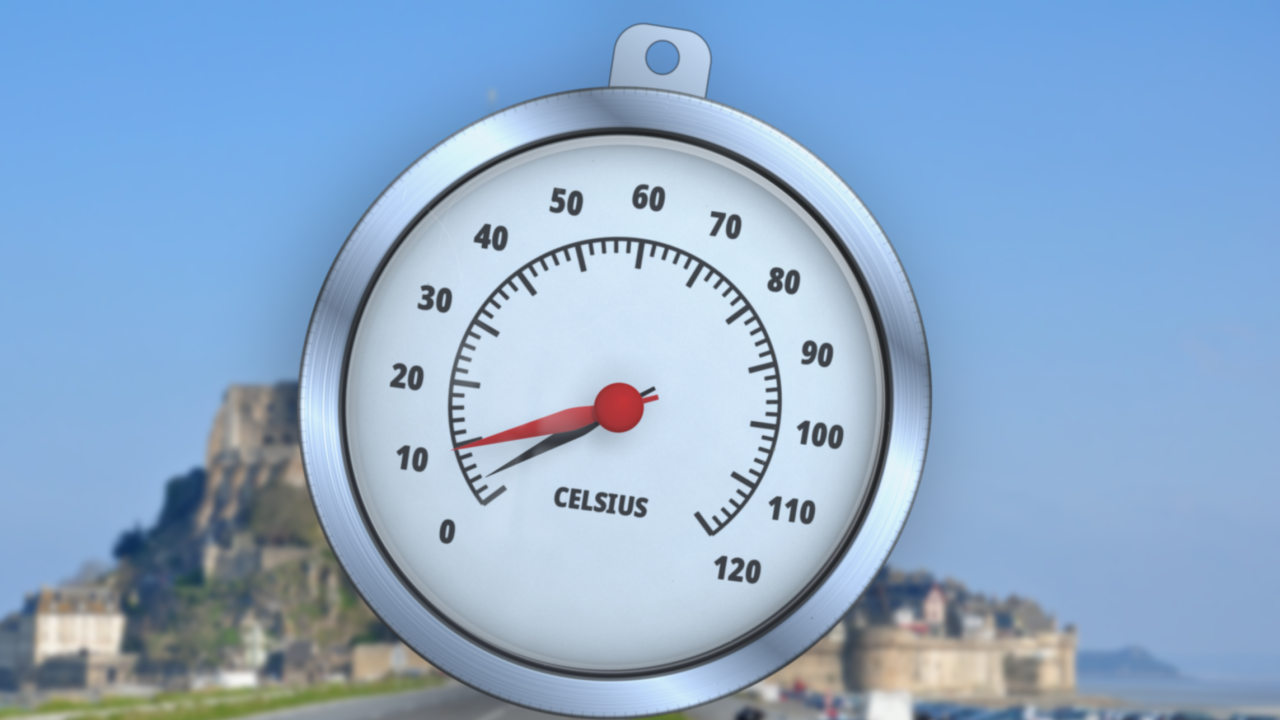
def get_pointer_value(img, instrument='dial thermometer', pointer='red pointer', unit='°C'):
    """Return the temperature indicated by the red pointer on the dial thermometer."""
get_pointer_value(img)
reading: 10 °C
